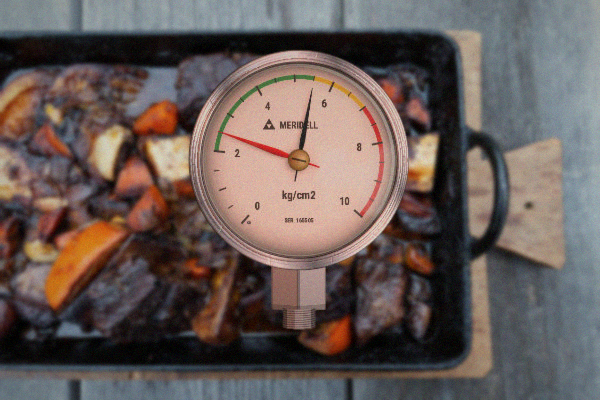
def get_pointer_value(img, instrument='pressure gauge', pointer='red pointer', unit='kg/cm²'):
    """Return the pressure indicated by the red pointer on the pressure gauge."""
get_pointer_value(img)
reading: 2.5 kg/cm²
